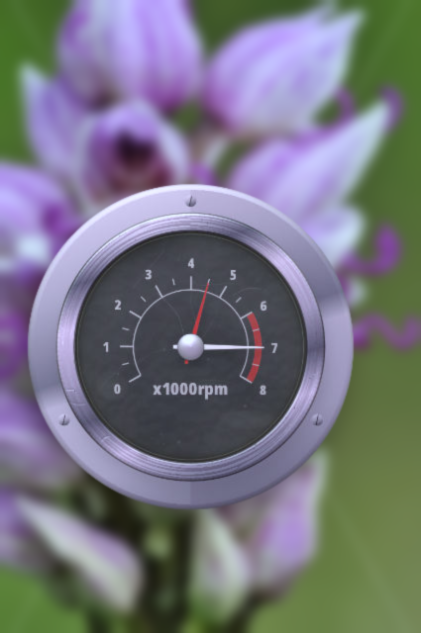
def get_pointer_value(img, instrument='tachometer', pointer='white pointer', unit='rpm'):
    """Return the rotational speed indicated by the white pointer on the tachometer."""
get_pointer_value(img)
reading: 7000 rpm
